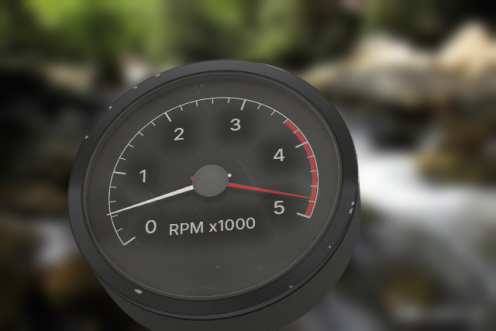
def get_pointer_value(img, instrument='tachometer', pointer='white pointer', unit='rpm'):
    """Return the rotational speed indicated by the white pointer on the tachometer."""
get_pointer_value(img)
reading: 400 rpm
